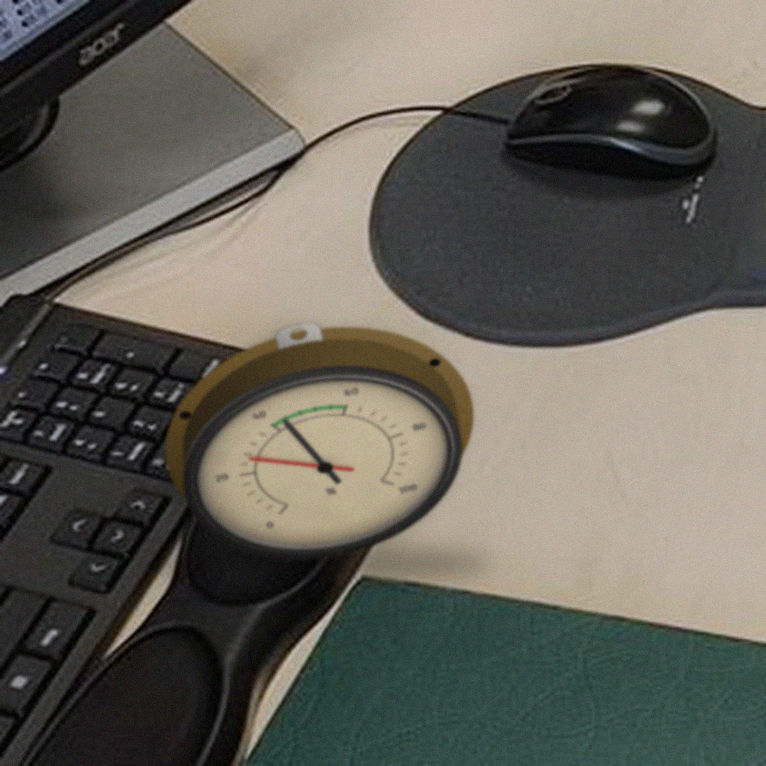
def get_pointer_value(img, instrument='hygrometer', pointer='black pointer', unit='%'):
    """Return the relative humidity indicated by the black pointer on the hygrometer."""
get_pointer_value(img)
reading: 44 %
